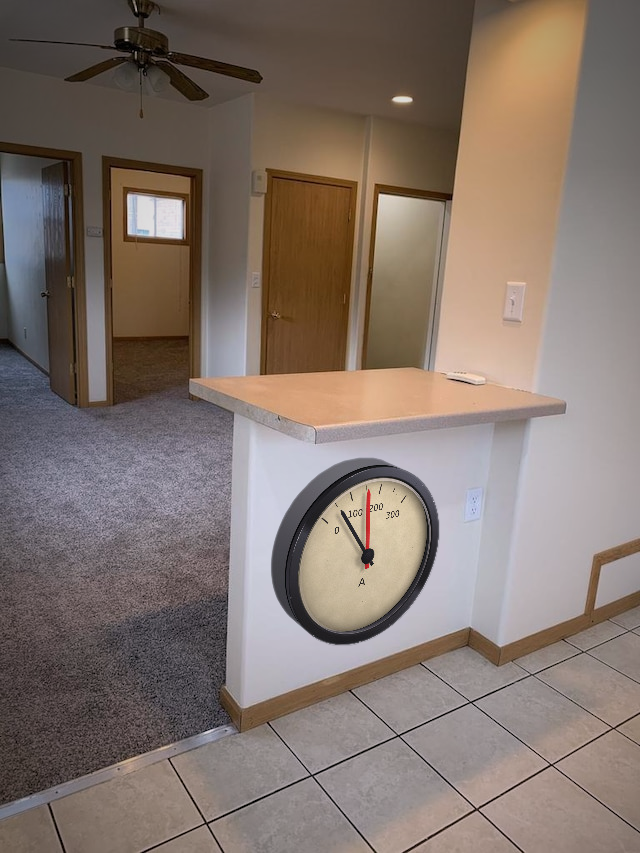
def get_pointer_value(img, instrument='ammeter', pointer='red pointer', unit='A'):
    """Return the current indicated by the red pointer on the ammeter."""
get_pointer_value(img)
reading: 150 A
